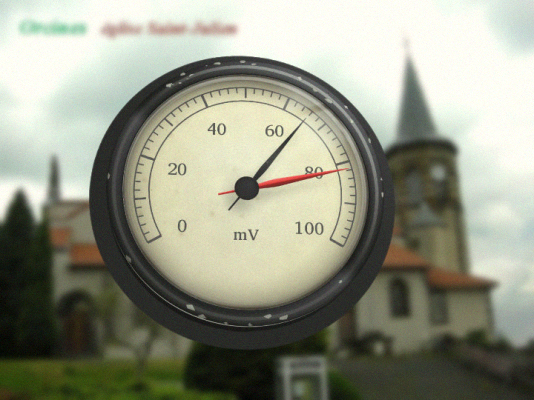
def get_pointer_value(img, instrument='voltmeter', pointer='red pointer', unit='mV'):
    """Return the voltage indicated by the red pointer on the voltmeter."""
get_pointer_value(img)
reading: 82 mV
